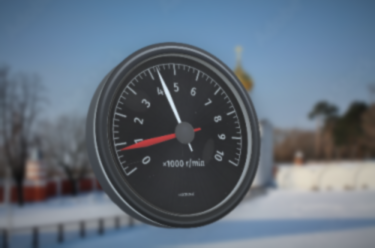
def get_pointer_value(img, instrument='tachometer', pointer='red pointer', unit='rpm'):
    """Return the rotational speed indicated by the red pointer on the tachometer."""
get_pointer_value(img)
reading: 800 rpm
